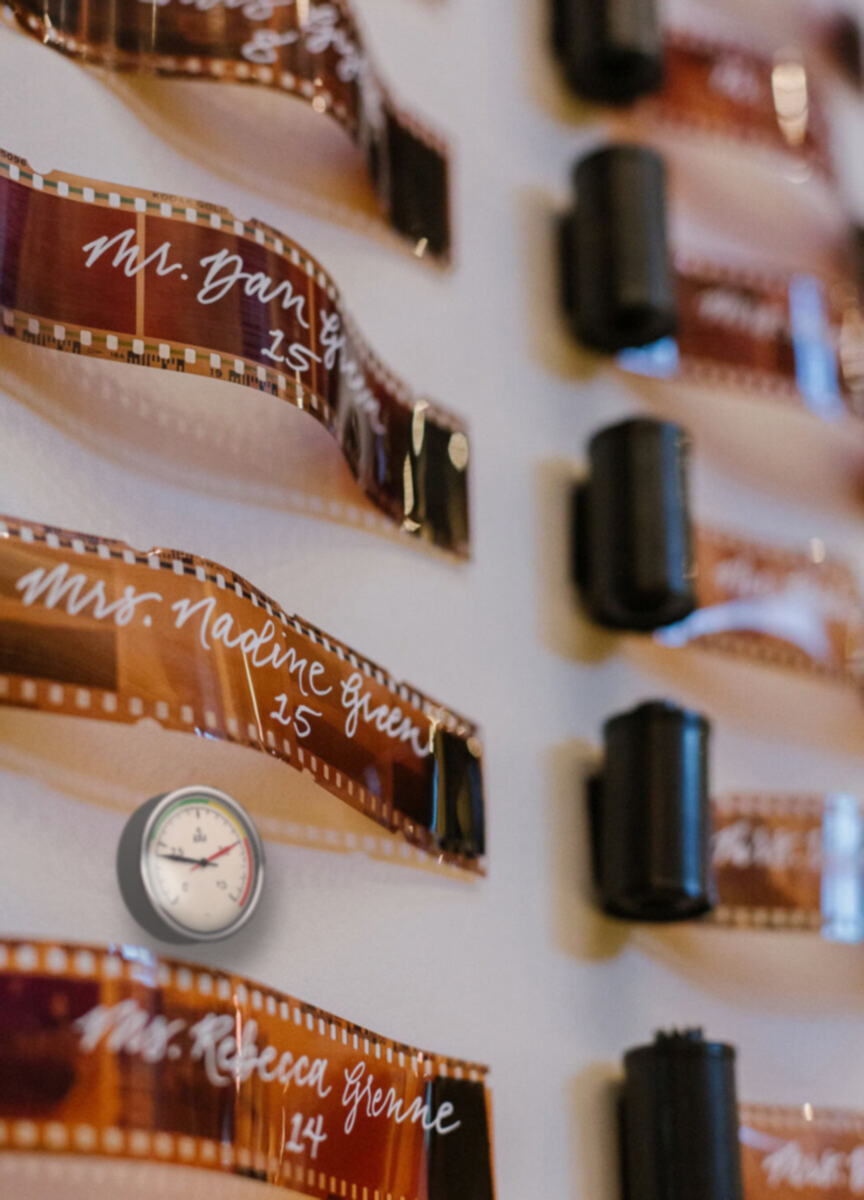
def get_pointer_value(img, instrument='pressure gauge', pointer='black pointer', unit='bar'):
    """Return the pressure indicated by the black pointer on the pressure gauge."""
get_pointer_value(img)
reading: 2 bar
